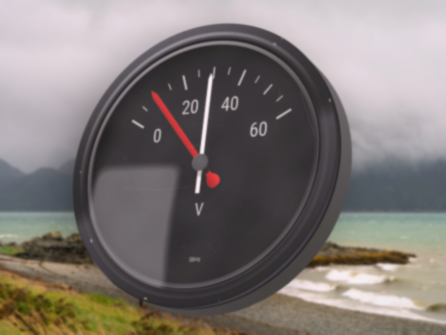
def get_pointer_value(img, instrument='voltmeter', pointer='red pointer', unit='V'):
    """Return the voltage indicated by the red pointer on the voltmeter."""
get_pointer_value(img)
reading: 10 V
